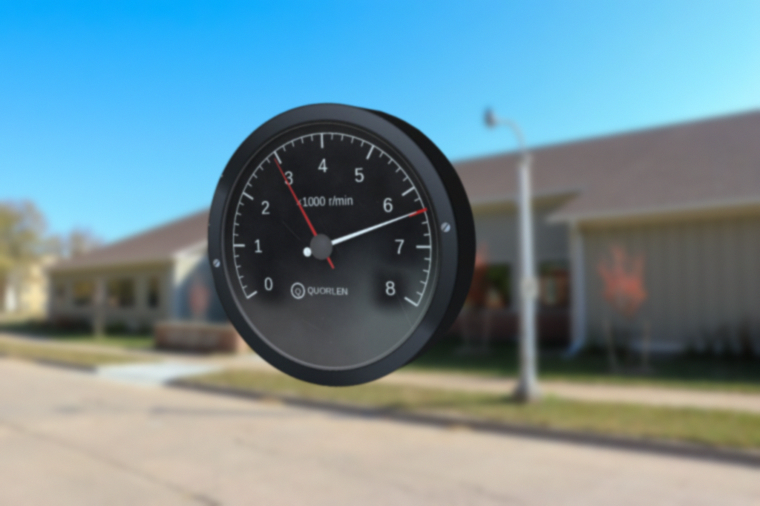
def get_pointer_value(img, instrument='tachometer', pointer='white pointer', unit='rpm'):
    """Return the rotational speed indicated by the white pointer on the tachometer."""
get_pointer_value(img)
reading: 6400 rpm
